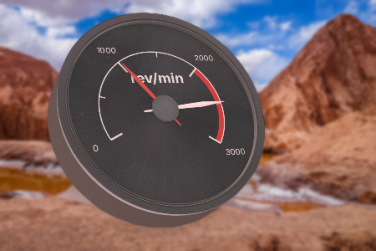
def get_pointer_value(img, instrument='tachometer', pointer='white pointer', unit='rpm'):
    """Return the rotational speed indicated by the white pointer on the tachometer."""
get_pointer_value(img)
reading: 2500 rpm
